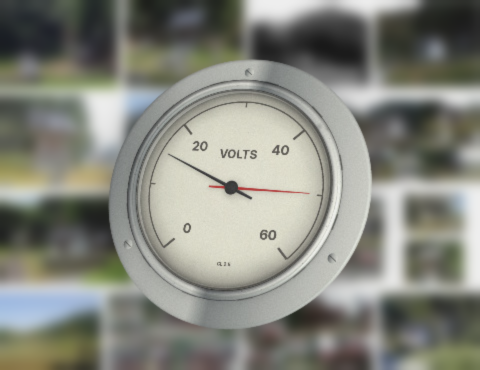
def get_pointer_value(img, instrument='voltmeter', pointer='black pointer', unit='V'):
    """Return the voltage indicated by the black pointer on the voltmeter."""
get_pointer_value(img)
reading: 15 V
